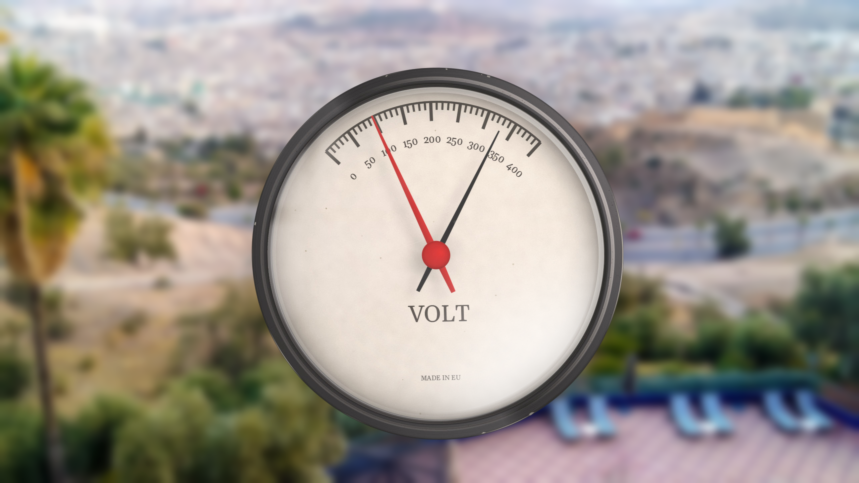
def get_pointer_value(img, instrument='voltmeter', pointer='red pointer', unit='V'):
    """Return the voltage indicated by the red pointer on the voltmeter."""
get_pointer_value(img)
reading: 100 V
